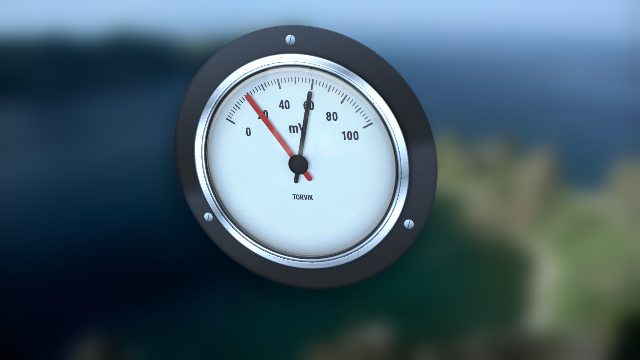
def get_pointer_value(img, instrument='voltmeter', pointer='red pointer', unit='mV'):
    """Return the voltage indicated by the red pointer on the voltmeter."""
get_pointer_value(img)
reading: 20 mV
